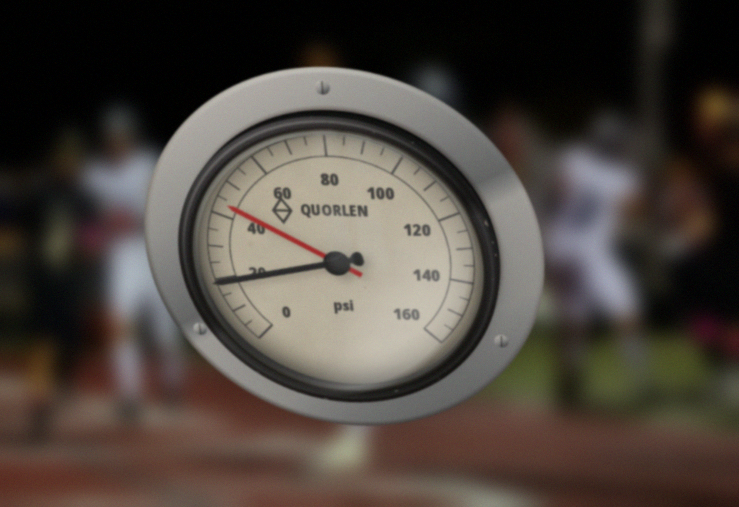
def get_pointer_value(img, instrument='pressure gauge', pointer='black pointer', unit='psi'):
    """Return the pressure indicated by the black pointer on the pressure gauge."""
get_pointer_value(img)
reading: 20 psi
